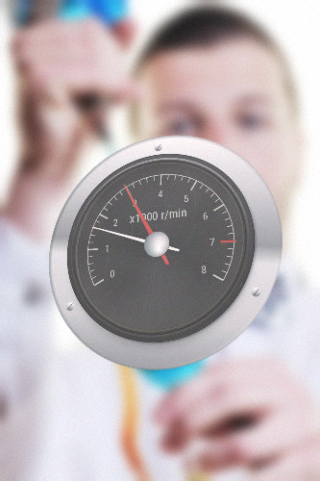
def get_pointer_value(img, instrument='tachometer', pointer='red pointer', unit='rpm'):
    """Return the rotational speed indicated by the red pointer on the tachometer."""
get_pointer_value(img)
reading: 3000 rpm
